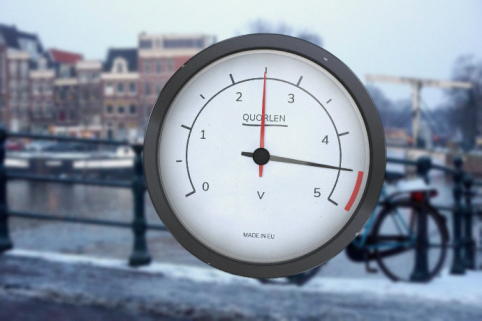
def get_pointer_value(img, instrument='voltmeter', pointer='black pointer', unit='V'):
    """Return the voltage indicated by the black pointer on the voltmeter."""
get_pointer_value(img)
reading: 4.5 V
